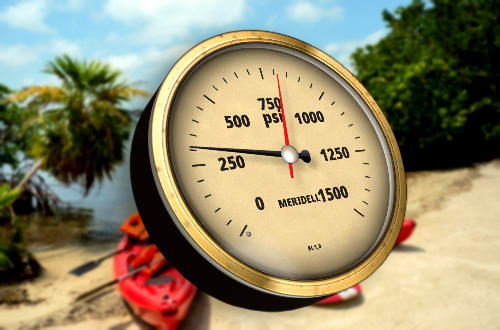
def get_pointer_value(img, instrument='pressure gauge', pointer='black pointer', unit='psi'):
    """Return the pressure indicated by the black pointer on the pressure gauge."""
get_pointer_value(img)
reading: 300 psi
